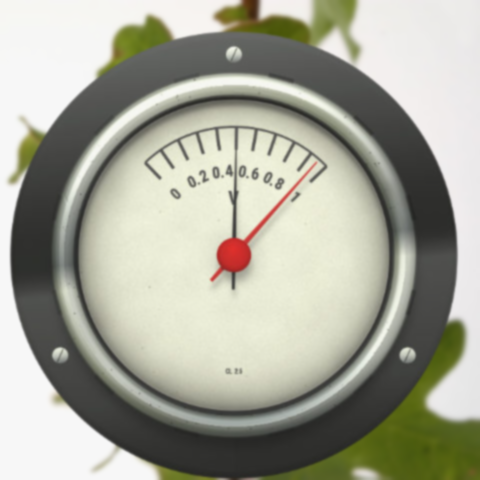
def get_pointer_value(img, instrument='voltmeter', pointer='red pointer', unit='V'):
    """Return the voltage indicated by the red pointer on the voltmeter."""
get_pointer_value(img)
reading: 0.95 V
